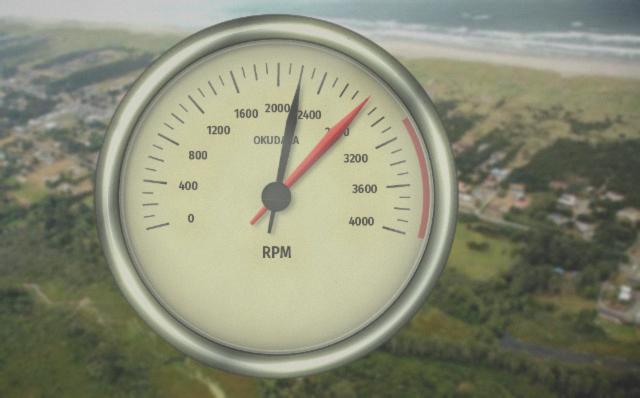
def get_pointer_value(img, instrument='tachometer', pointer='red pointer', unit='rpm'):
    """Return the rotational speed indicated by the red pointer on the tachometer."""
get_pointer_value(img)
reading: 2800 rpm
